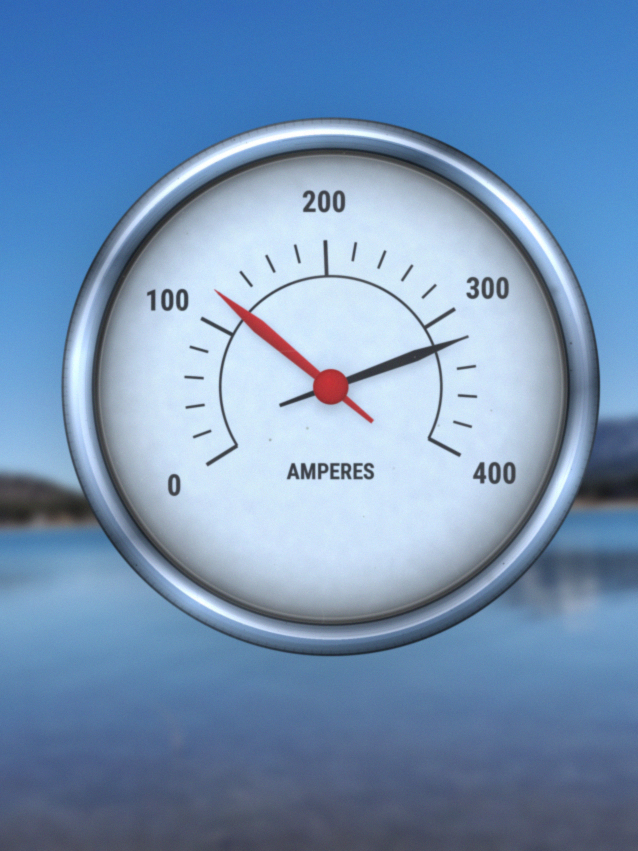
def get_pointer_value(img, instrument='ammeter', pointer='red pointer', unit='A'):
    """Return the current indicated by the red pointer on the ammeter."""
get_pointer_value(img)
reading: 120 A
